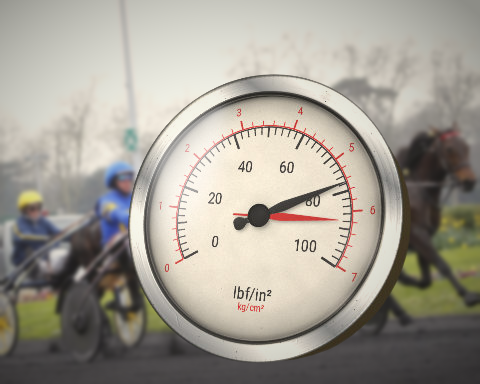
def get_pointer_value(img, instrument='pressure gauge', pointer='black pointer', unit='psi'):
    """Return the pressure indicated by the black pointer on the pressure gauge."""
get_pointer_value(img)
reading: 78 psi
